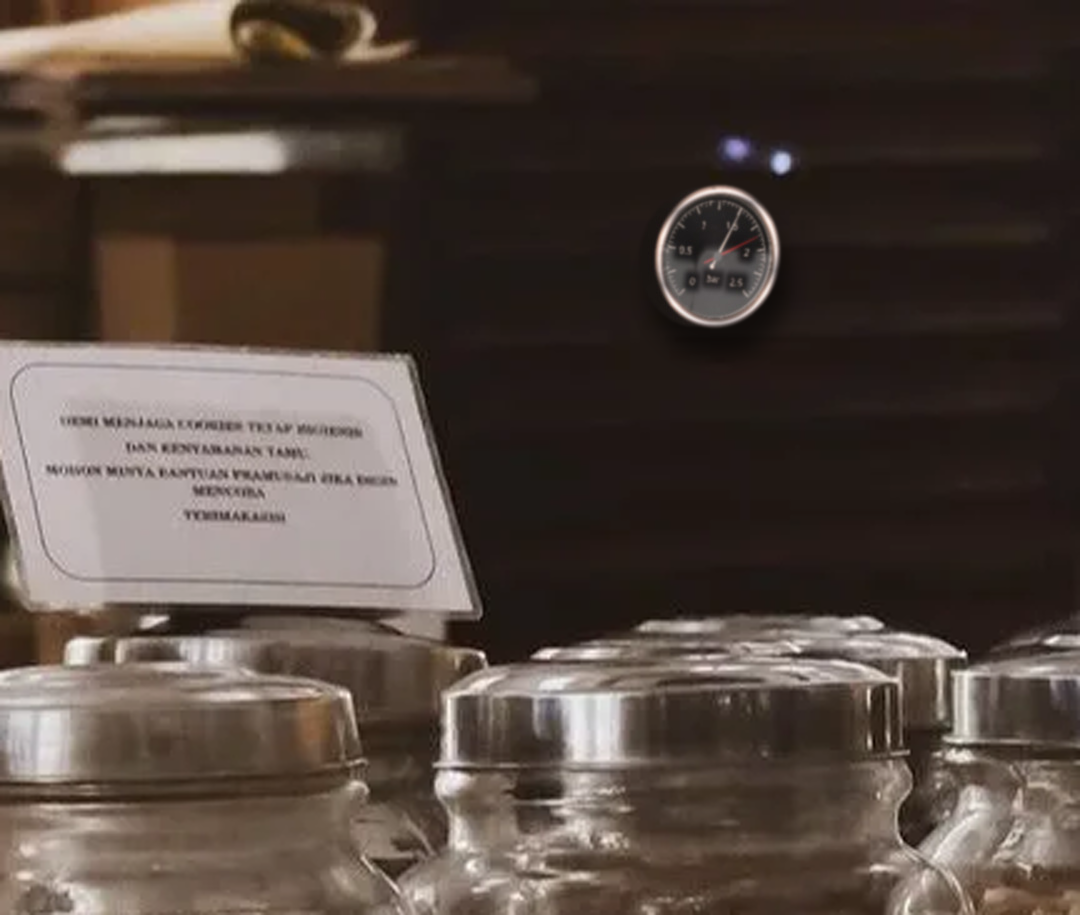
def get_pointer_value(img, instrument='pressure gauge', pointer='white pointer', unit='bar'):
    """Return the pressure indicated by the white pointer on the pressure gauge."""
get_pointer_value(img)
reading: 1.5 bar
